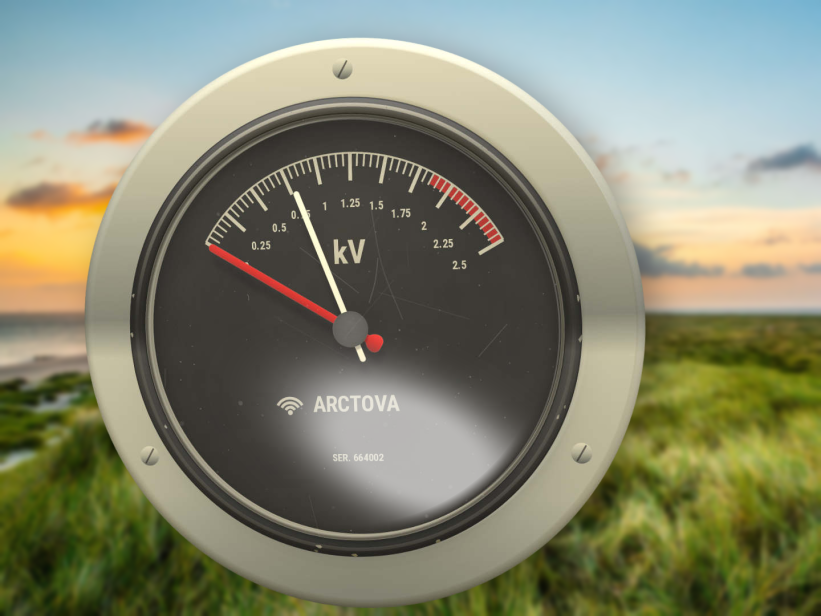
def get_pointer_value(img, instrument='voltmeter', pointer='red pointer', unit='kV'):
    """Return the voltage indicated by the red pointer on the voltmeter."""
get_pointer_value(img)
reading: 0 kV
